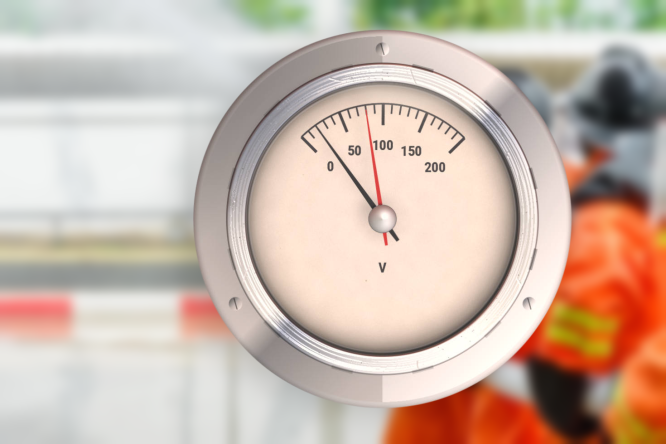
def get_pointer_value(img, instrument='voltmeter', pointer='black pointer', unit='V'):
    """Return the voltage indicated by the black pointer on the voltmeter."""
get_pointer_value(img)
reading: 20 V
